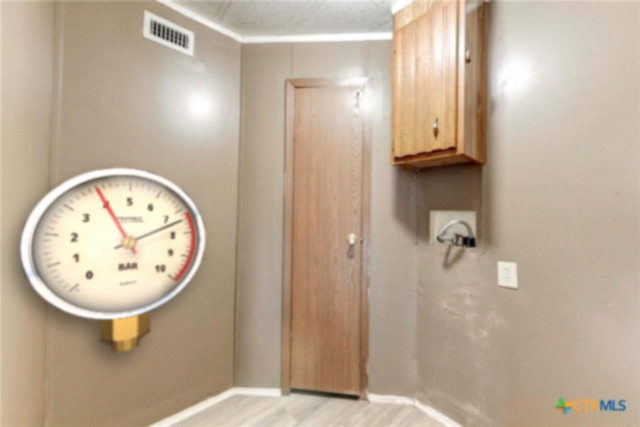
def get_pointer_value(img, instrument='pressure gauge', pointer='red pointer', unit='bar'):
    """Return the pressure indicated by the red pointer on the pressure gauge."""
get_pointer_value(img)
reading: 4 bar
